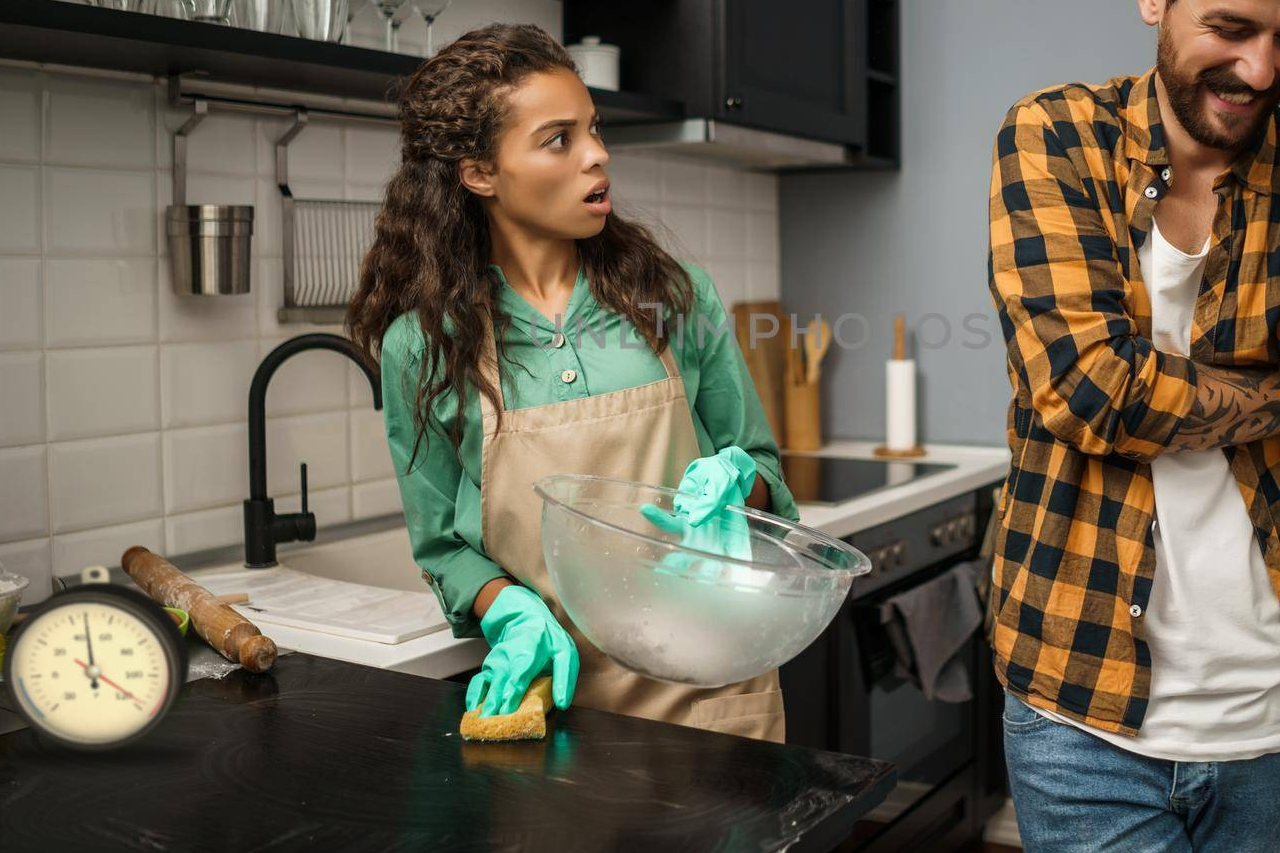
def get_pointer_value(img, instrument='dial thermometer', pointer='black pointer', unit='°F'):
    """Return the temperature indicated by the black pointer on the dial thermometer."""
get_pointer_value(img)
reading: 48 °F
